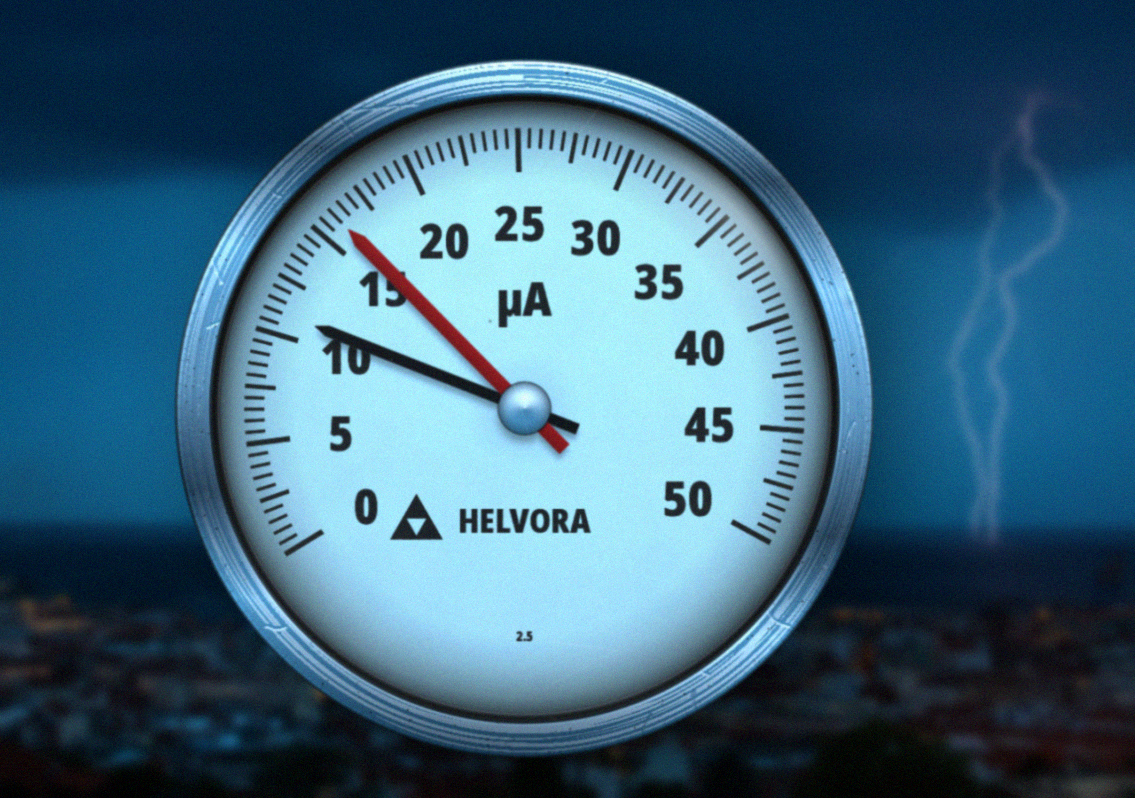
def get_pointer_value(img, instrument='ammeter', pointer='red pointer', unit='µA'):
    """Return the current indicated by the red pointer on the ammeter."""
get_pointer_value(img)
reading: 16 µA
